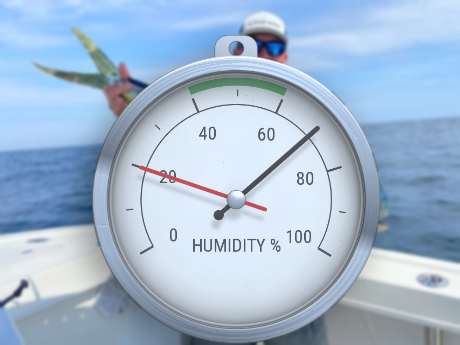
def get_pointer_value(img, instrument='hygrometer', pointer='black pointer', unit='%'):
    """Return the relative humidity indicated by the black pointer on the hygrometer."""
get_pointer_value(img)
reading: 70 %
